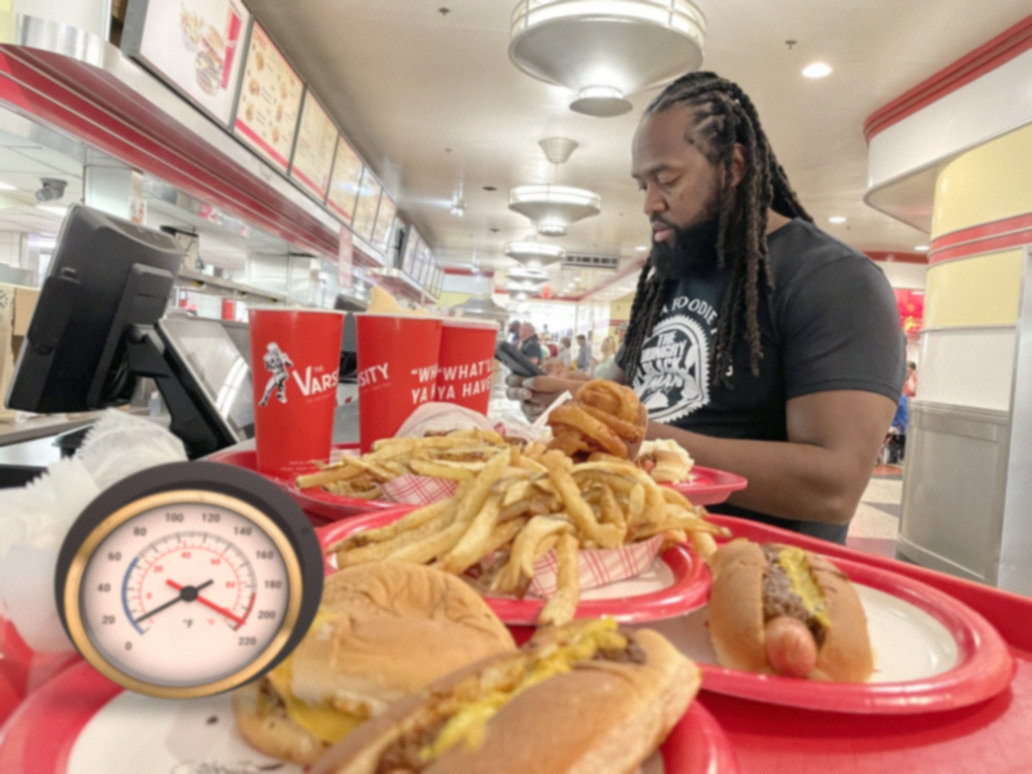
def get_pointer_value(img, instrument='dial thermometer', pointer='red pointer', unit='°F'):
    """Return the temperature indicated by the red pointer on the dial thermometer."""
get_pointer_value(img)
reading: 210 °F
